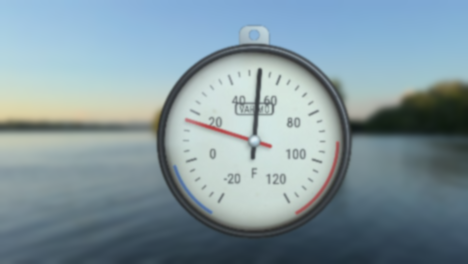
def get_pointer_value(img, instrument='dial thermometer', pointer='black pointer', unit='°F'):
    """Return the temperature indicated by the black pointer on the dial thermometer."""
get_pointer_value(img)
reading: 52 °F
